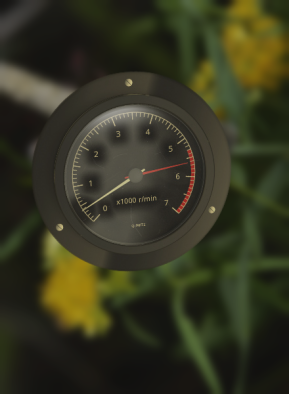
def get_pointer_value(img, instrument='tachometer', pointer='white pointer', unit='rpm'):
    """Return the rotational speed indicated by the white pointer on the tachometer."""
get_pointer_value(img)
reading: 400 rpm
